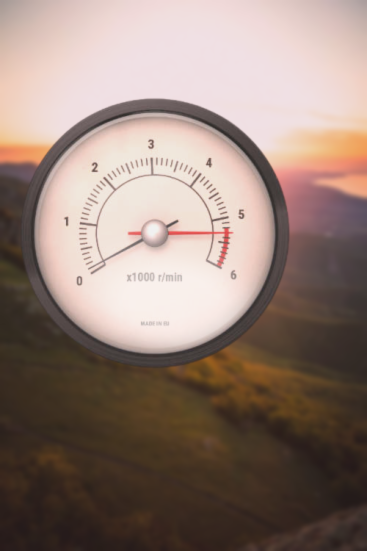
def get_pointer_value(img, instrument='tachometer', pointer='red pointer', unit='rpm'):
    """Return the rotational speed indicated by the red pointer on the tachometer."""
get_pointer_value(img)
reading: 5300 rpm
